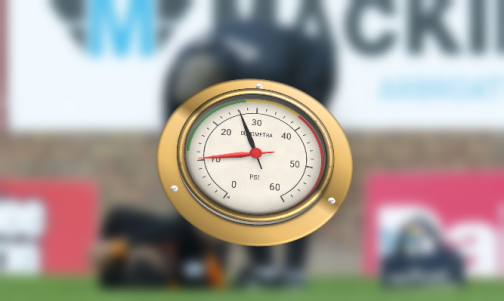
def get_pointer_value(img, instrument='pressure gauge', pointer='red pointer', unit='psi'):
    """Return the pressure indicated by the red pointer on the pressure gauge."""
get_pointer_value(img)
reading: 10 psi
